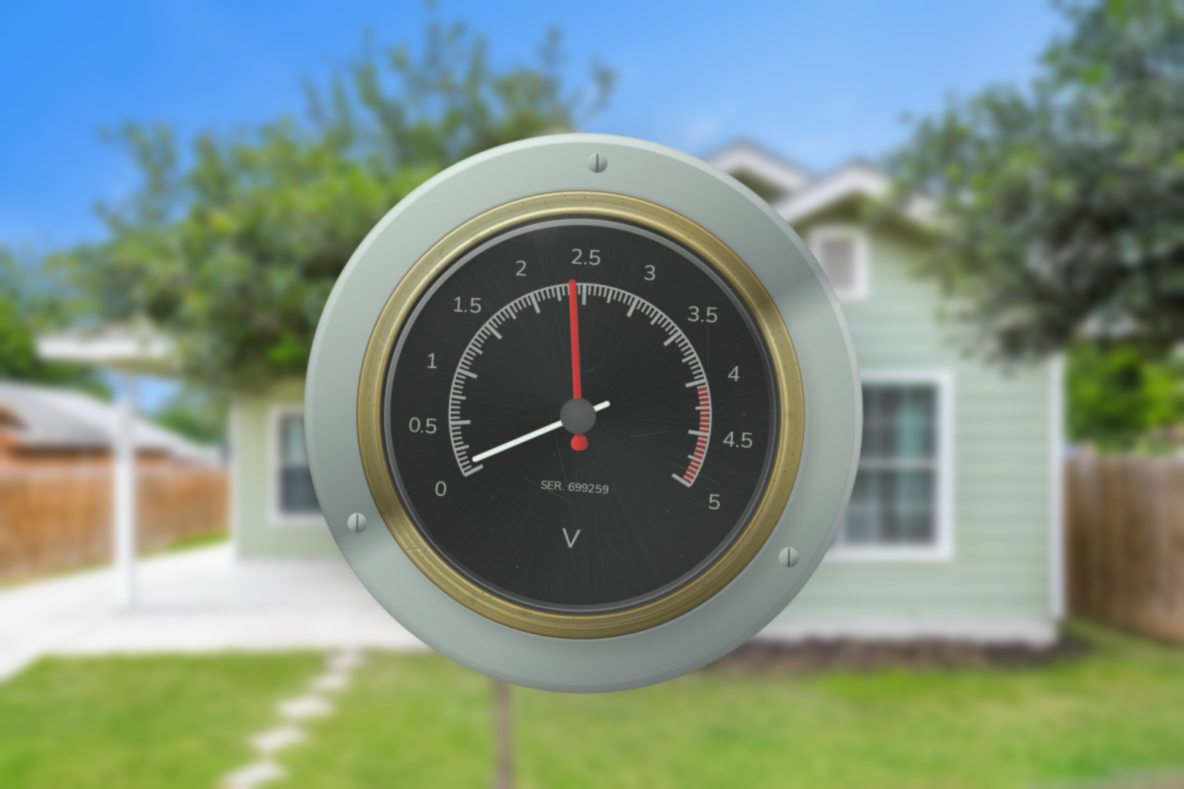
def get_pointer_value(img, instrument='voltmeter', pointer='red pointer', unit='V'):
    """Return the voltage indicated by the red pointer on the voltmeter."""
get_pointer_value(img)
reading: 2.4 V
